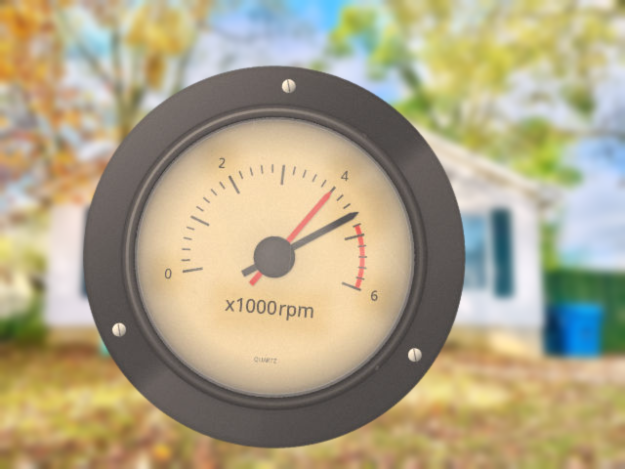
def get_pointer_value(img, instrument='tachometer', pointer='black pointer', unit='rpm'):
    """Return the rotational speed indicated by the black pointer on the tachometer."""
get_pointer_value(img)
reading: 4600 rpm
